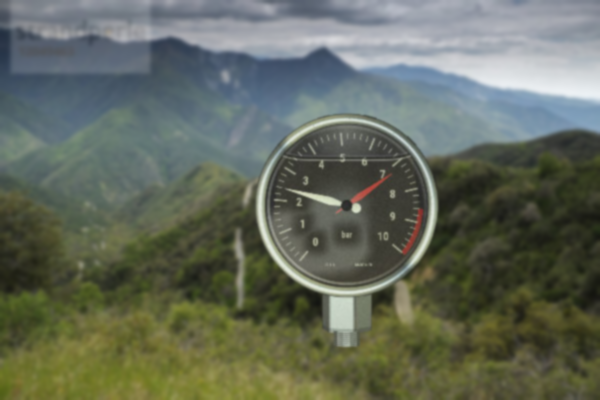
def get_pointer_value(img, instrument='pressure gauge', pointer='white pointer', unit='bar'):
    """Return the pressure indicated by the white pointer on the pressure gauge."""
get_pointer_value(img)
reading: 2.4 bar
